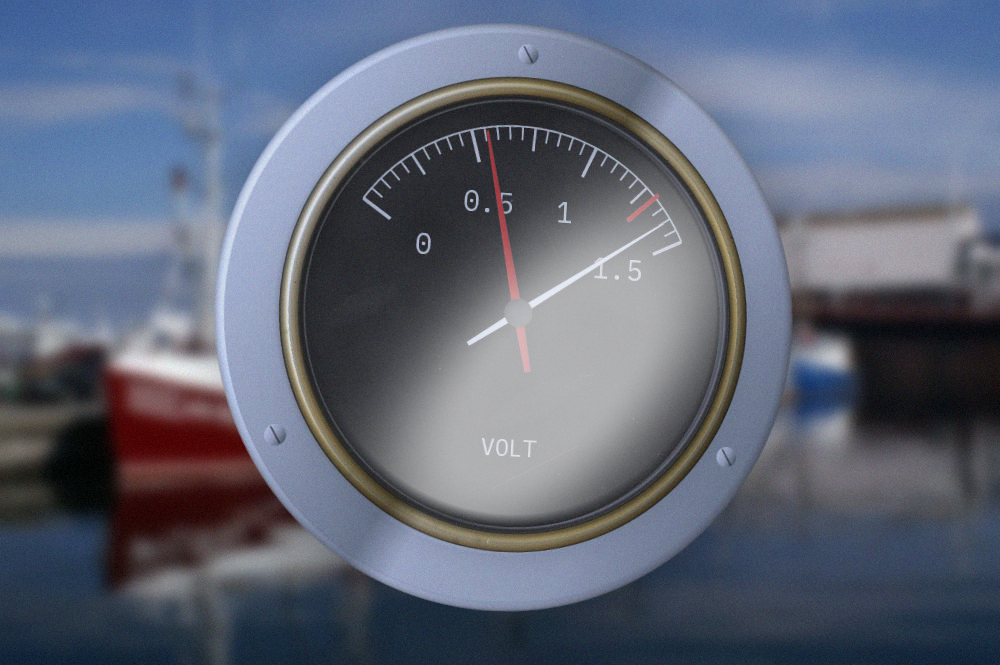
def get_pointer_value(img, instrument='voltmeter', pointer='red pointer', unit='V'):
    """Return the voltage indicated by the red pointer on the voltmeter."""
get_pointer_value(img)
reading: 0.55 V
